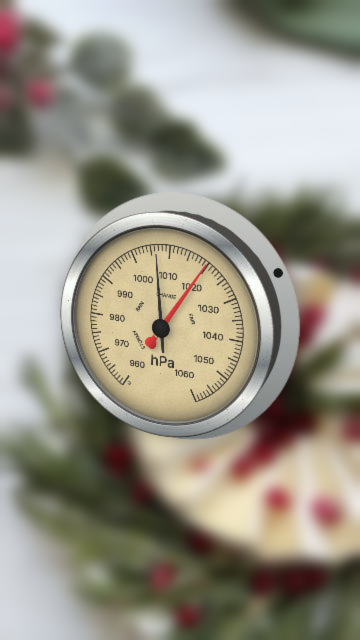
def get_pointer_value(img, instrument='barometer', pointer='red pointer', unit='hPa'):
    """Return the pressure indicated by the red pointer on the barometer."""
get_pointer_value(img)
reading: 1020 hPa
